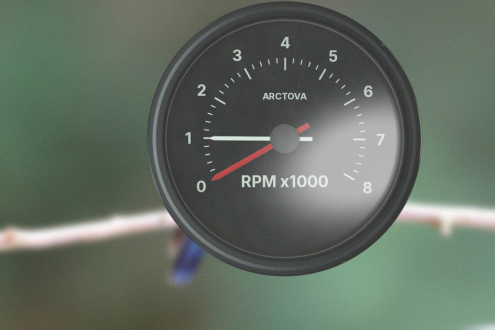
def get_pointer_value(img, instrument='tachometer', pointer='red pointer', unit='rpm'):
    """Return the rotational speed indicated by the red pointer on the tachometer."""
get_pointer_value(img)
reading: 0 rpm
